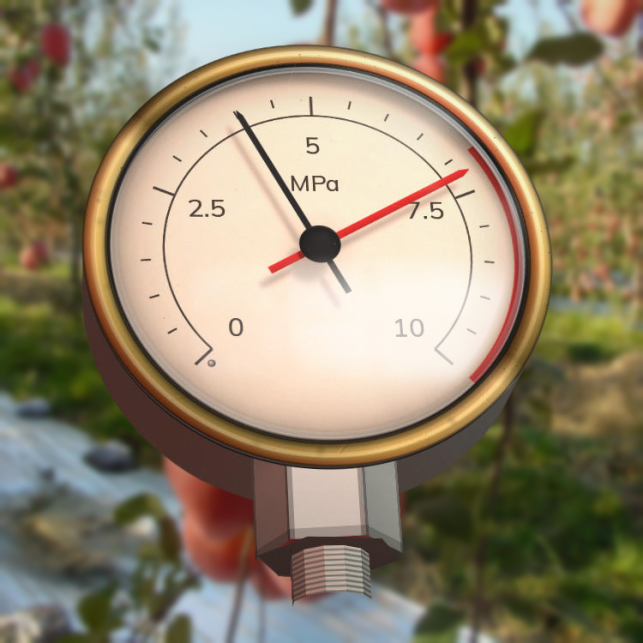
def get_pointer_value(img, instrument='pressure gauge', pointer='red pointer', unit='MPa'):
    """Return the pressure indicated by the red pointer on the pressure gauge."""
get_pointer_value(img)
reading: 7.25 MPa
